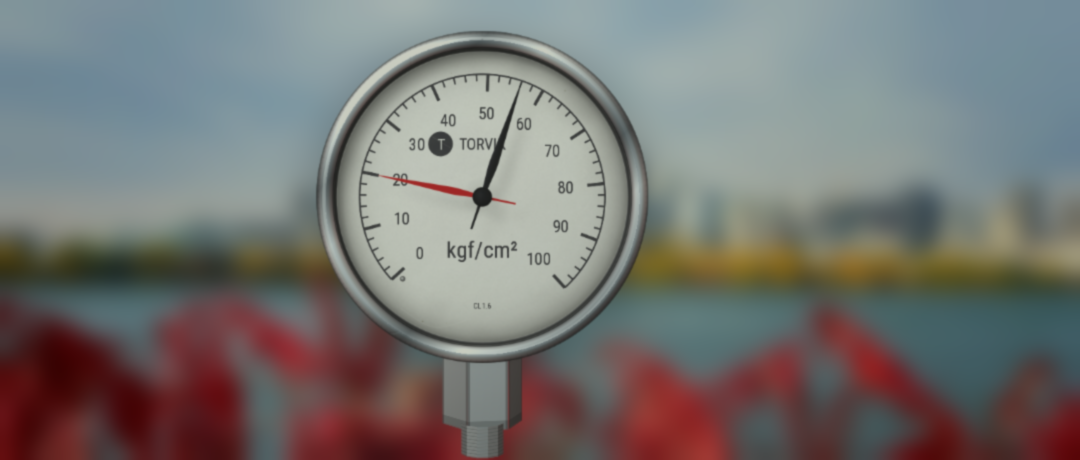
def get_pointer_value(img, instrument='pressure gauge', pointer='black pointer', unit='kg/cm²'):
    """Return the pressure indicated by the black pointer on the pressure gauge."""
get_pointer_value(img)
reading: 56 kg/cm²
